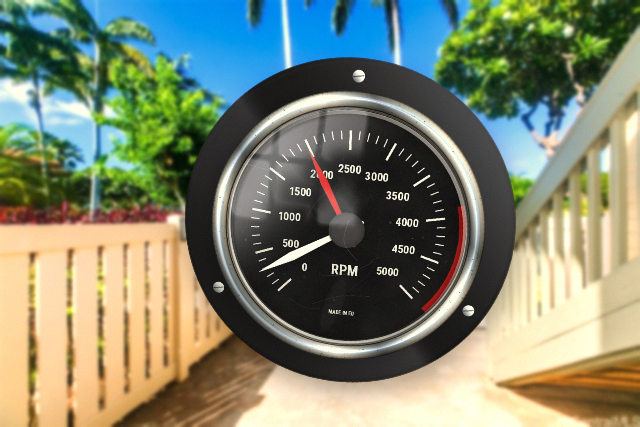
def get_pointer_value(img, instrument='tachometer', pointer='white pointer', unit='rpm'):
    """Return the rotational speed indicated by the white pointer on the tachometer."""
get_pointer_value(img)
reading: 300 rpm
